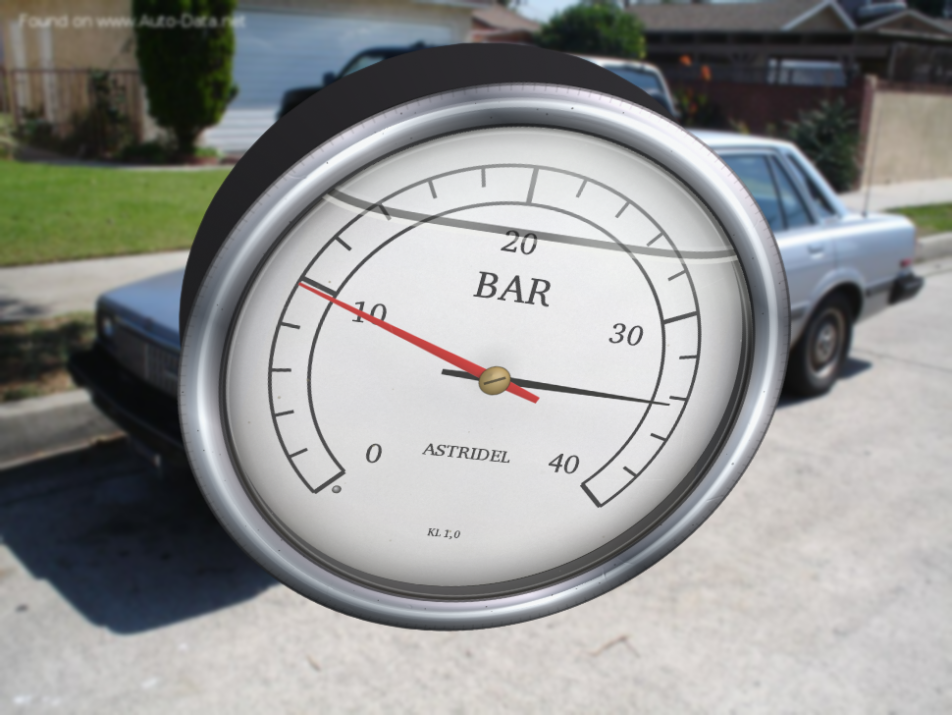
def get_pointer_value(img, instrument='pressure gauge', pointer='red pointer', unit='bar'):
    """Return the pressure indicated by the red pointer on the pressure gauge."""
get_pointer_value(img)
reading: 10 bar
